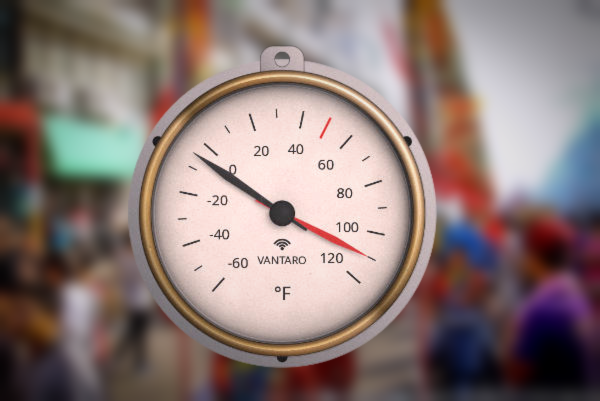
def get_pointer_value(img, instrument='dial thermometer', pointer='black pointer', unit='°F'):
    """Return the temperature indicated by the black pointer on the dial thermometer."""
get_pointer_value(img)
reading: -5 °F
